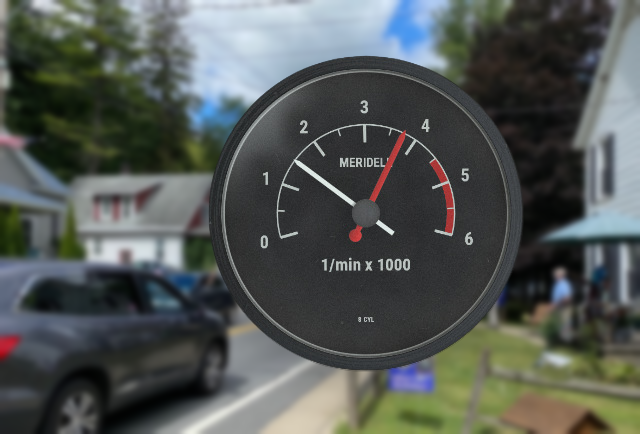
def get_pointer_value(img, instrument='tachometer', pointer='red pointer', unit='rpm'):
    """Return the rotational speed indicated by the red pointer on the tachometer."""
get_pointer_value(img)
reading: 3750 rpm
